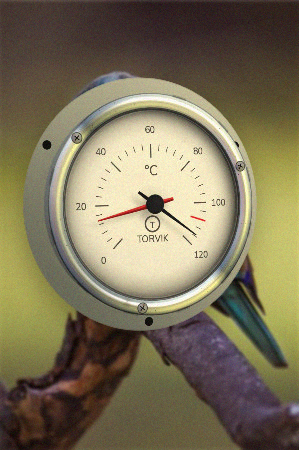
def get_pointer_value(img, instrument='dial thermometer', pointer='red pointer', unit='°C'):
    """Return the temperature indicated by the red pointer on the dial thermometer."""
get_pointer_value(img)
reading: 14 °C
